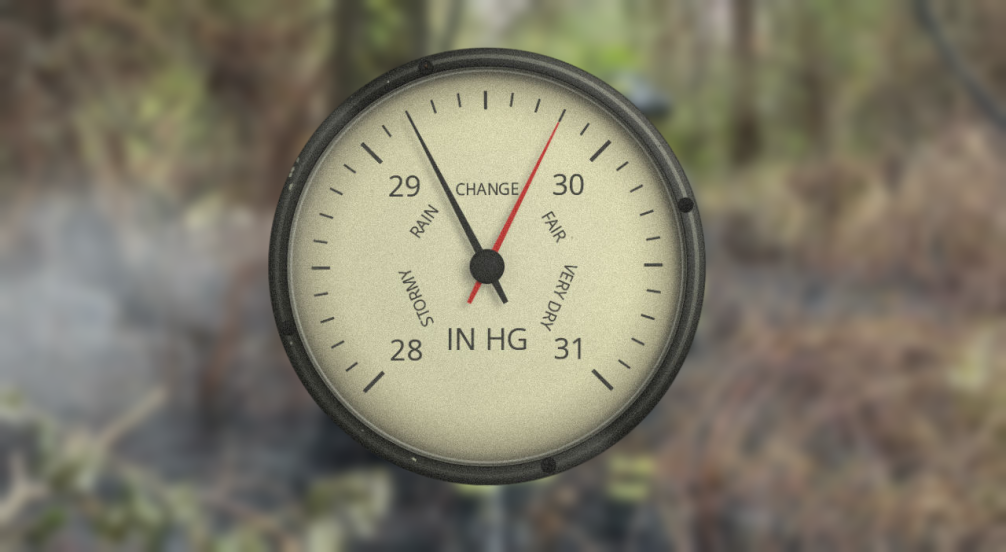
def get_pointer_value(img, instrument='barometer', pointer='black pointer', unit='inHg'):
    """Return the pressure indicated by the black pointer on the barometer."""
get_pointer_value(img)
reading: 29.2 inHg
